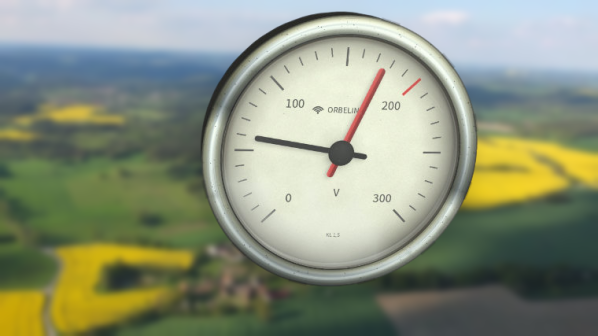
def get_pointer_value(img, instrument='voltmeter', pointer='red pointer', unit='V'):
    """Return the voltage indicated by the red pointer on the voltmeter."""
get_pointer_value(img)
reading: 175 V
